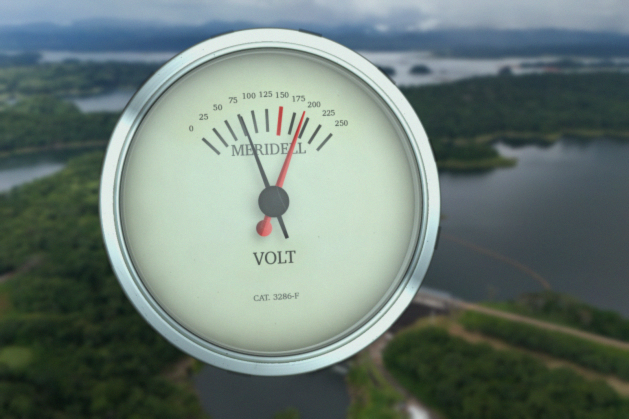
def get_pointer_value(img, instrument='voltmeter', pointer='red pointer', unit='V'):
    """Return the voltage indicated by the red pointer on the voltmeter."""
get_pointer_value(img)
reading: 187.5 V
